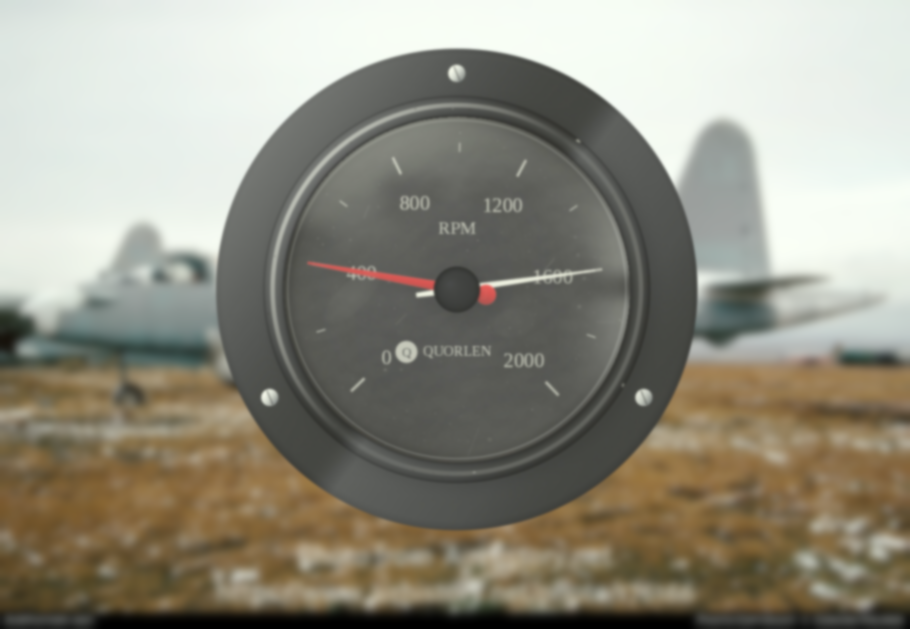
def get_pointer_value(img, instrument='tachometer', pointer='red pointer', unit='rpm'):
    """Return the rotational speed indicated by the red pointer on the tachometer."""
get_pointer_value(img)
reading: 400 rpm
